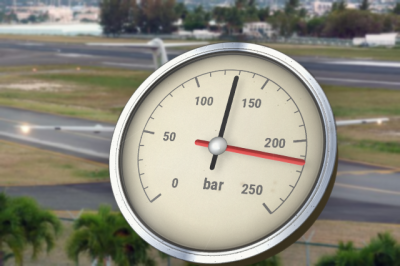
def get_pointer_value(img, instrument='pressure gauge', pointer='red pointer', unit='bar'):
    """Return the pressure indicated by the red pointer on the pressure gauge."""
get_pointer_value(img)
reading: 215 bar
